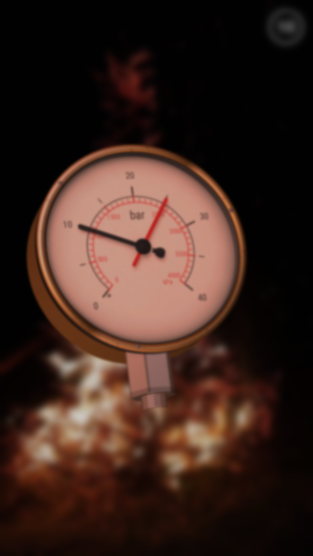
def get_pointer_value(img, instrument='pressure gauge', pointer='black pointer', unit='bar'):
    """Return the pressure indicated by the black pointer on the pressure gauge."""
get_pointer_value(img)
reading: 10 bar
